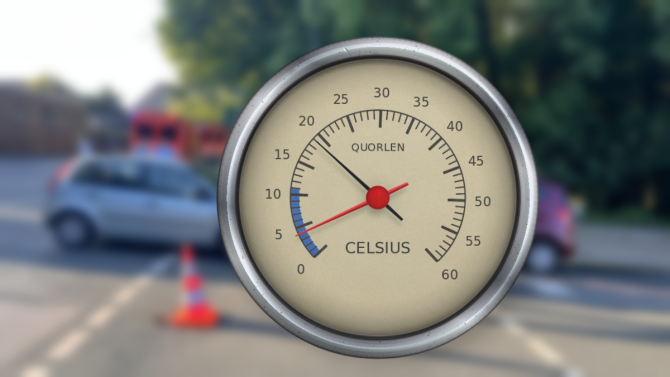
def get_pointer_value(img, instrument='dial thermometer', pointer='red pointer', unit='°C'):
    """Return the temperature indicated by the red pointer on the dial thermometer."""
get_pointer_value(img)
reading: 4 °C
